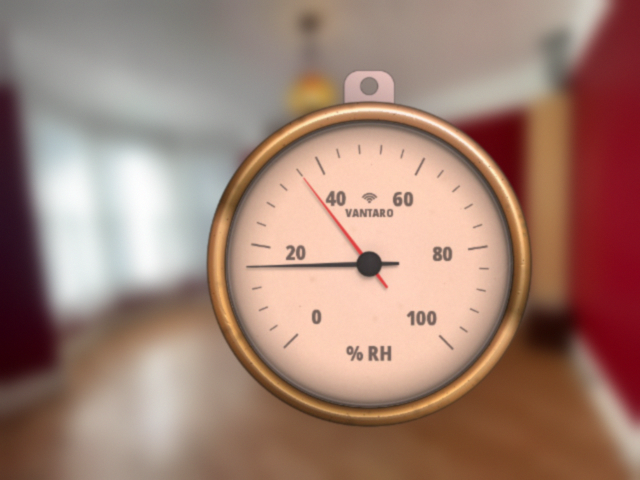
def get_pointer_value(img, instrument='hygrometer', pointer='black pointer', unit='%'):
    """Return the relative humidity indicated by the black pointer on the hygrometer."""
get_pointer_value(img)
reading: 16 %
